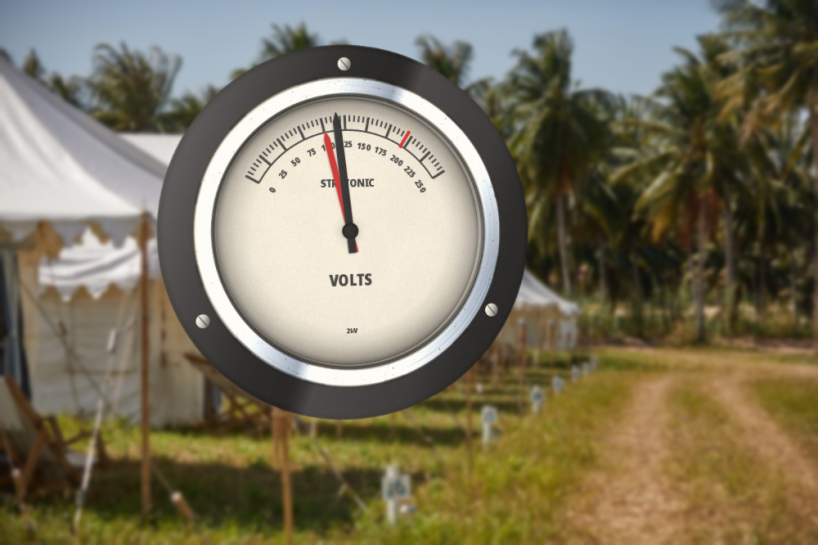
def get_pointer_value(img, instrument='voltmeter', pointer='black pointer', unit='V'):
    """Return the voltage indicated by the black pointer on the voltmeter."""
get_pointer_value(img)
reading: 115 V
